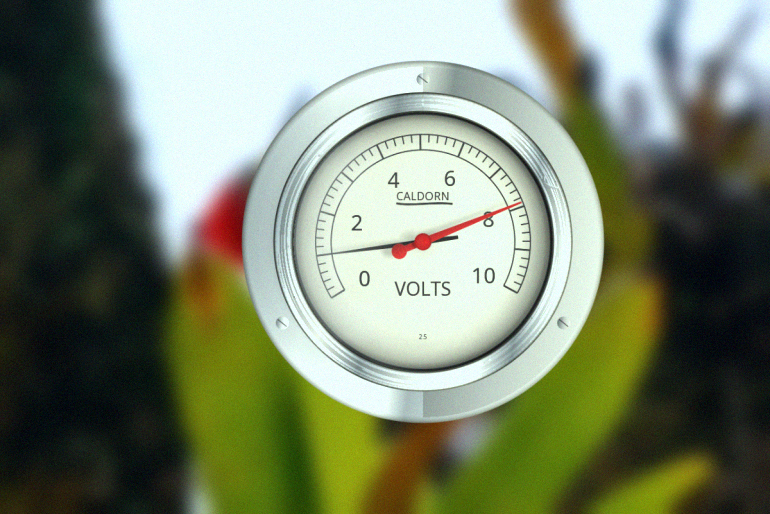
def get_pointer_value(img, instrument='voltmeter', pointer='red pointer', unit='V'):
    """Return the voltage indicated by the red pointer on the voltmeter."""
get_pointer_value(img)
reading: 7.9 V
